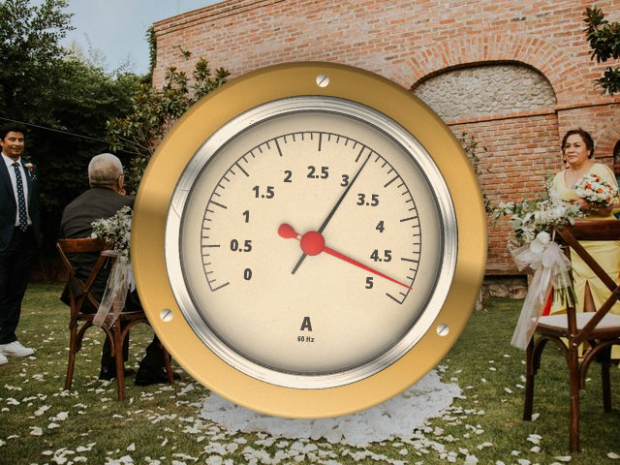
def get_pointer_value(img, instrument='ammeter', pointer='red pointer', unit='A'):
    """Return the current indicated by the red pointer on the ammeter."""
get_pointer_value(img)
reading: 4.8 A
